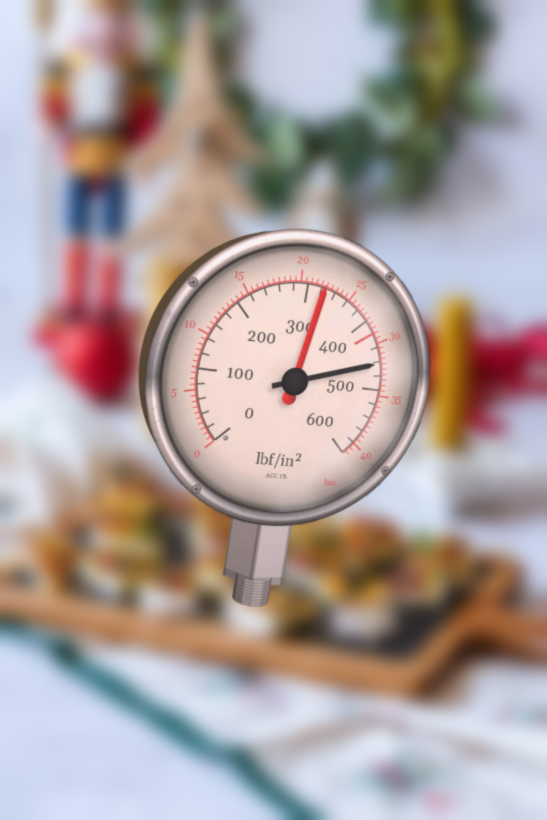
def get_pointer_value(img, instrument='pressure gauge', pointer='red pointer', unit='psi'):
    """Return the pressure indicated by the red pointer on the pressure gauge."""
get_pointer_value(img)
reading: 320 psi
